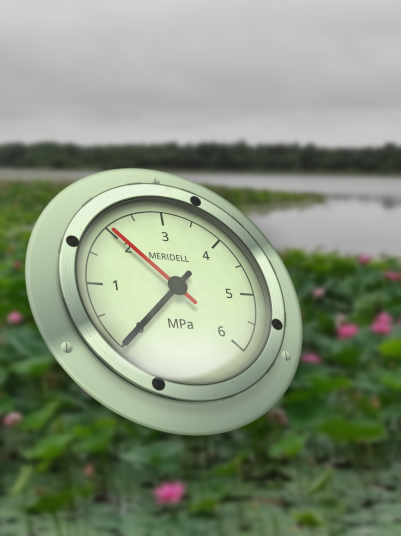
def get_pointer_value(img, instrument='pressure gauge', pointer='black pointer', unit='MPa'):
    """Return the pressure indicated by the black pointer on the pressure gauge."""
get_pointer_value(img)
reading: 0 MPa
